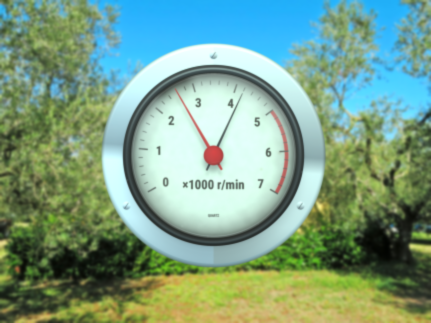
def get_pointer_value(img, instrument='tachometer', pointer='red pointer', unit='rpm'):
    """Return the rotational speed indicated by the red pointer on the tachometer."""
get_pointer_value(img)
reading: 2600 rpm
